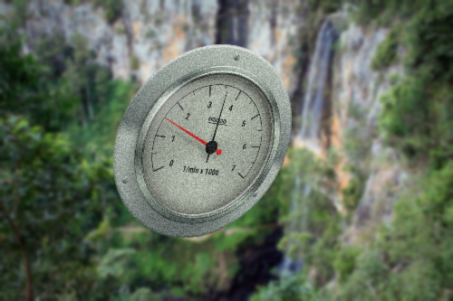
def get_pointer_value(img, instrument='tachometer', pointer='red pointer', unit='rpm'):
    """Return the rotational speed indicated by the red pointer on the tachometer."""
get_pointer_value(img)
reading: 1500 rpm
